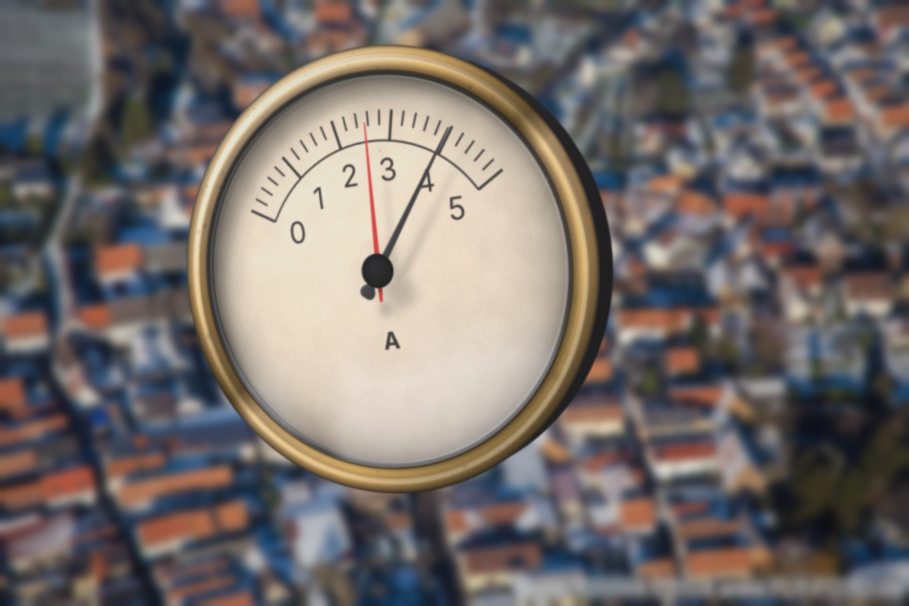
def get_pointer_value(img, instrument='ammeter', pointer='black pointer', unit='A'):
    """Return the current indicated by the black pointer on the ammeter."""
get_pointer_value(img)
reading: 4 A
